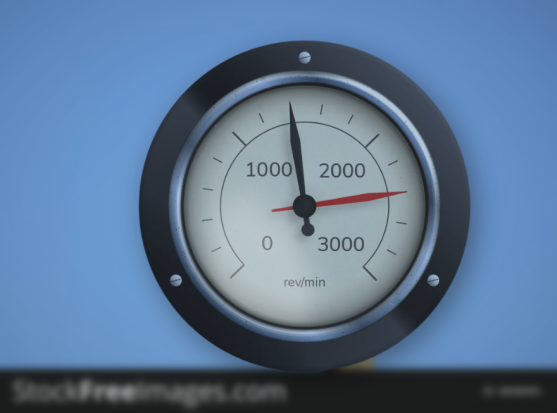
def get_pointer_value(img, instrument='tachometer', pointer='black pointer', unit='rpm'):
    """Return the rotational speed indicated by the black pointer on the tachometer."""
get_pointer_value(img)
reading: 1400 rpm
